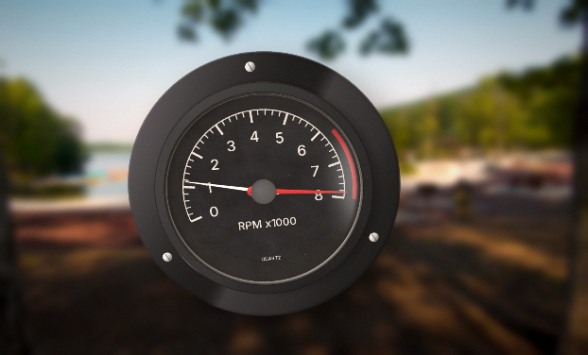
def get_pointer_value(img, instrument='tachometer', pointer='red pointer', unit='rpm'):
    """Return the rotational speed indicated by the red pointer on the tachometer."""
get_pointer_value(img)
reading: 7800 rpm
